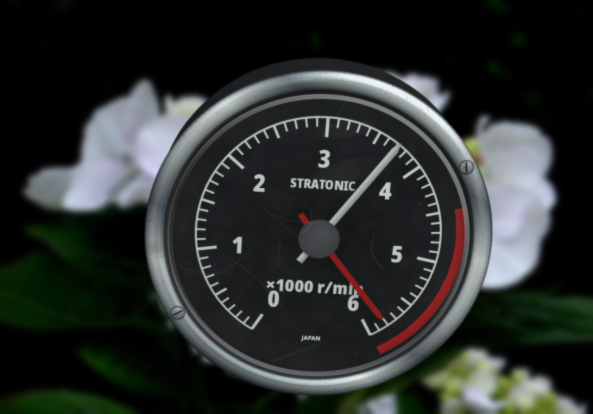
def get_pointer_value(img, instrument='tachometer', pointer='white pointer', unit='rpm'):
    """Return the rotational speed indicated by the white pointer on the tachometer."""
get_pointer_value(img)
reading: 3700 rpm
